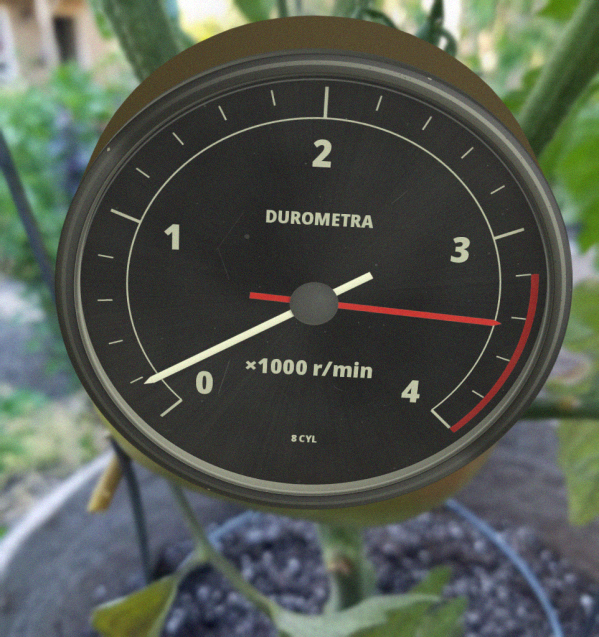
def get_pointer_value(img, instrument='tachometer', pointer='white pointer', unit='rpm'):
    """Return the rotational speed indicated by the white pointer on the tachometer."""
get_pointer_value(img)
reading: 200 rpm
